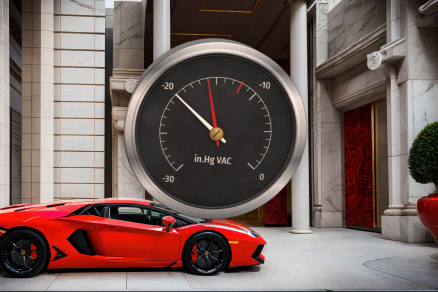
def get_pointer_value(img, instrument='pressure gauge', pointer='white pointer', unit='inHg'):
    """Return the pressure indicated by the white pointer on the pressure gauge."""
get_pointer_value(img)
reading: -20 inHg
